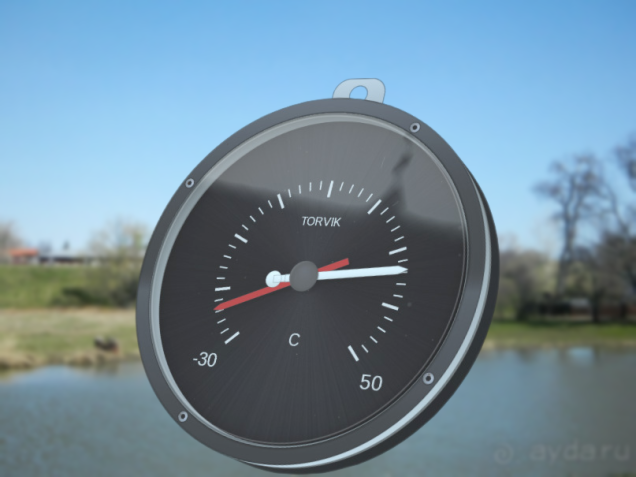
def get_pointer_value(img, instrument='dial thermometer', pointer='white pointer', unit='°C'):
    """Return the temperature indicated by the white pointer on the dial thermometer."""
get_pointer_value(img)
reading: 34 °C
